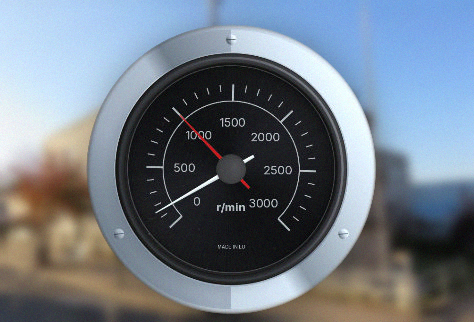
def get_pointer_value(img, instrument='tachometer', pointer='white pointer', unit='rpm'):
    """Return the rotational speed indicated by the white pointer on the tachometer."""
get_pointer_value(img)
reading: 150 rpm
